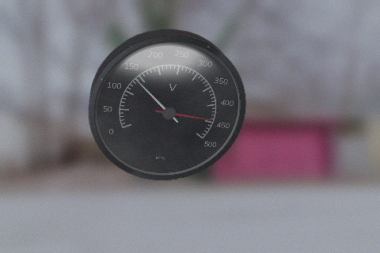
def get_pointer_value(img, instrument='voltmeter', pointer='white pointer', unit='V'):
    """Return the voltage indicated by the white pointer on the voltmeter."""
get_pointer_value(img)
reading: 140 V
